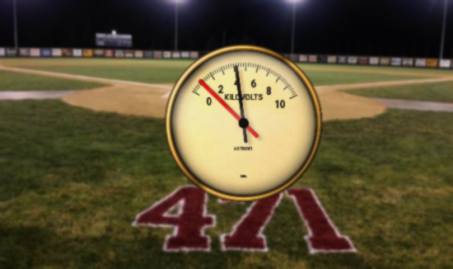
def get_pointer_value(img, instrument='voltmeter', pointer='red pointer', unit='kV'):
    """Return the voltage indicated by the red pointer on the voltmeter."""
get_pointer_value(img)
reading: 1 kV
